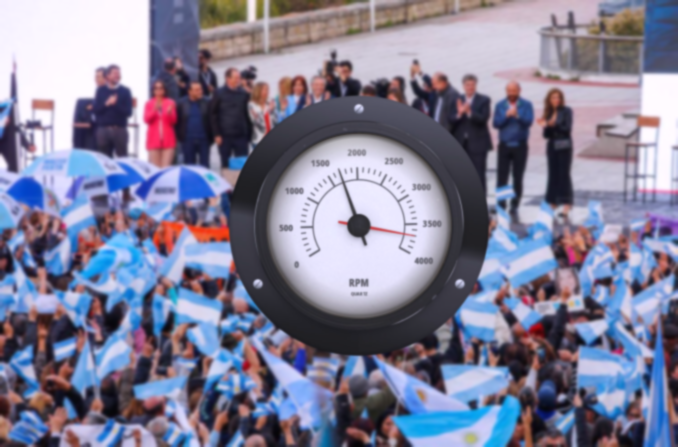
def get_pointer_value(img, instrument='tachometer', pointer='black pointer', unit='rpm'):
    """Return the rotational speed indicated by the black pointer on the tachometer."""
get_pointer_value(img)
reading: 1700 rpm
